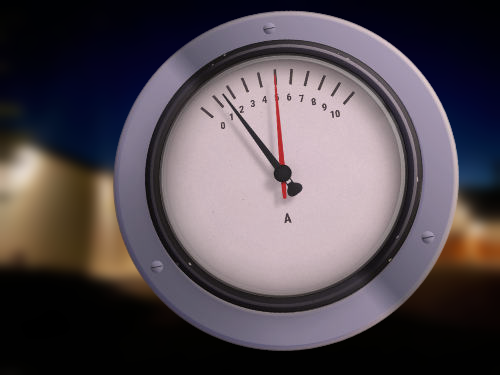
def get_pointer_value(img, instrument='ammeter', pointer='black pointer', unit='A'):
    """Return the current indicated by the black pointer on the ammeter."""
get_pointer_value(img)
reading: 1.5 A
